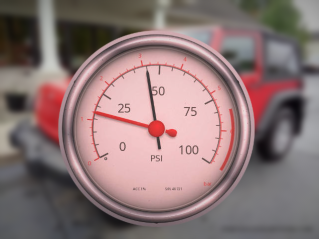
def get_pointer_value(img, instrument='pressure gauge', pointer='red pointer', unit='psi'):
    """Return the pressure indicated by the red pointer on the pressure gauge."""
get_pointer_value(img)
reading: 17.5 psi
